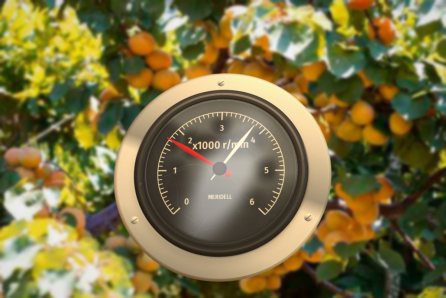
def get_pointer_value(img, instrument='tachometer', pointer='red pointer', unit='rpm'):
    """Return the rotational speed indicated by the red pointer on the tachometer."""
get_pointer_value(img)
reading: 1700 rpm
